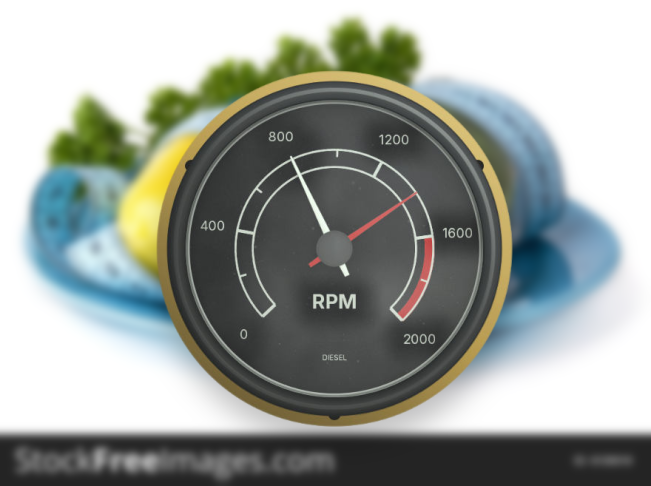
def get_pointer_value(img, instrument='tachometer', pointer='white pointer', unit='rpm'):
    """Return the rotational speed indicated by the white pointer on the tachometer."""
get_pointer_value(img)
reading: 800 rpm
